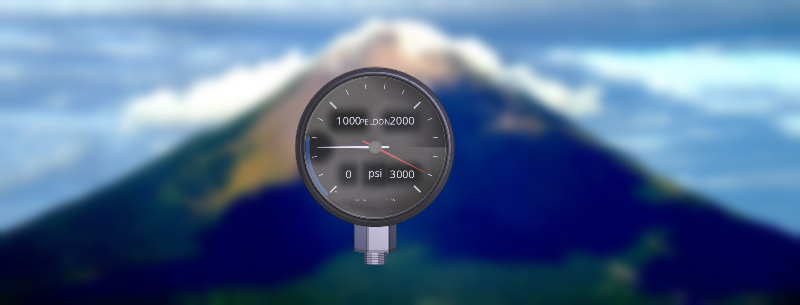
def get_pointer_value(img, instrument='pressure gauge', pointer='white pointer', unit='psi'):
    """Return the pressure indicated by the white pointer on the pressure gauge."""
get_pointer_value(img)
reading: 500 psi
